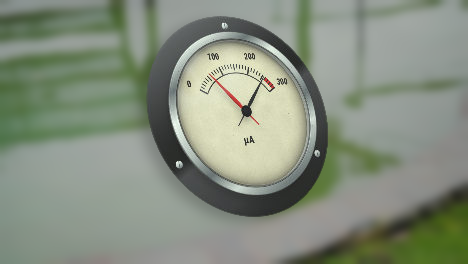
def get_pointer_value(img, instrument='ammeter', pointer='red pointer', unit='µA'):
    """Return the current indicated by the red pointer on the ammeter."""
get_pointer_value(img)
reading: 50 µA
